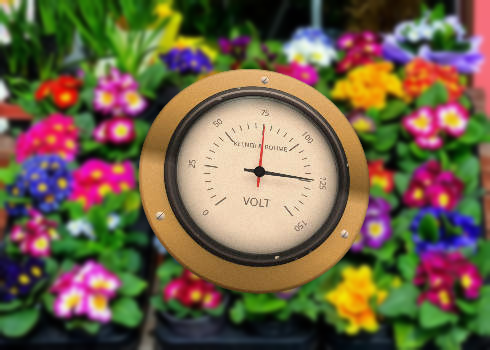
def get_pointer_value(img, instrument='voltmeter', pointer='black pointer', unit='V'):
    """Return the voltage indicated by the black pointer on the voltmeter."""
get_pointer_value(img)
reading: 125 V
